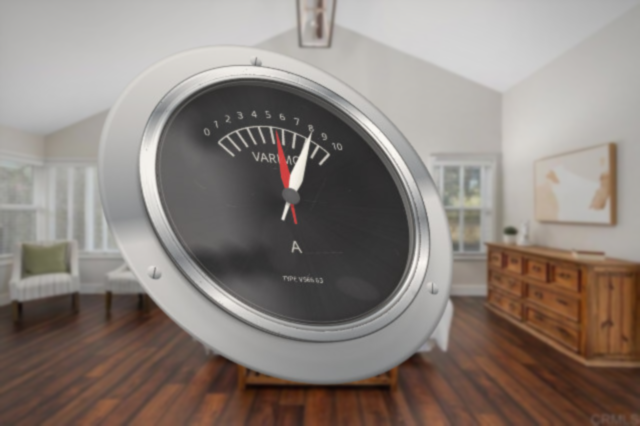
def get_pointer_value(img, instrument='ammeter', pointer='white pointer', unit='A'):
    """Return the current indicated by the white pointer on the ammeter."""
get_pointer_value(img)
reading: 8 A
